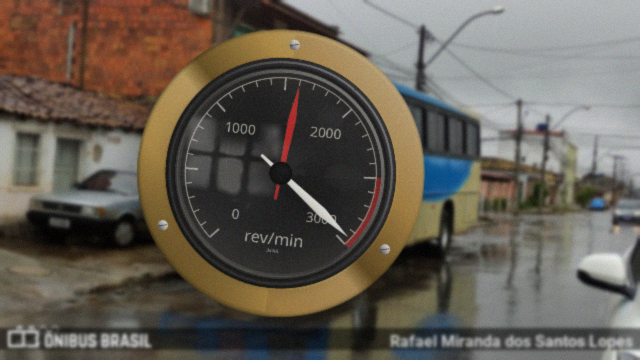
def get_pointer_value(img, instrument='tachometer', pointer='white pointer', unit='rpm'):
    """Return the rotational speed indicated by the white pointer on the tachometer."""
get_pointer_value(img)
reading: 2950 rpm
